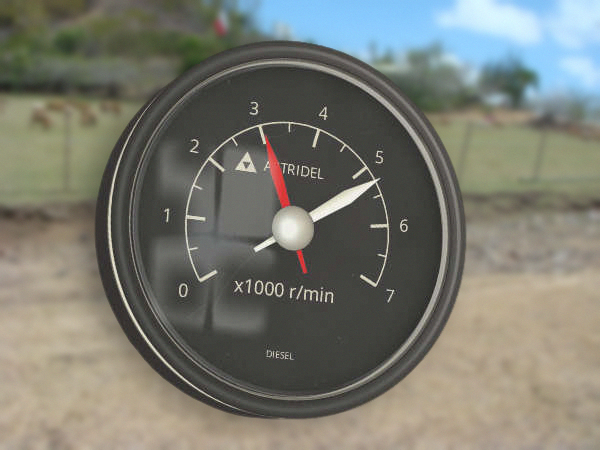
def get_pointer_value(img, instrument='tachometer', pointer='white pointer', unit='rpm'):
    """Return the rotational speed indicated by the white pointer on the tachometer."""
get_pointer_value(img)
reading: 5250 rpm
